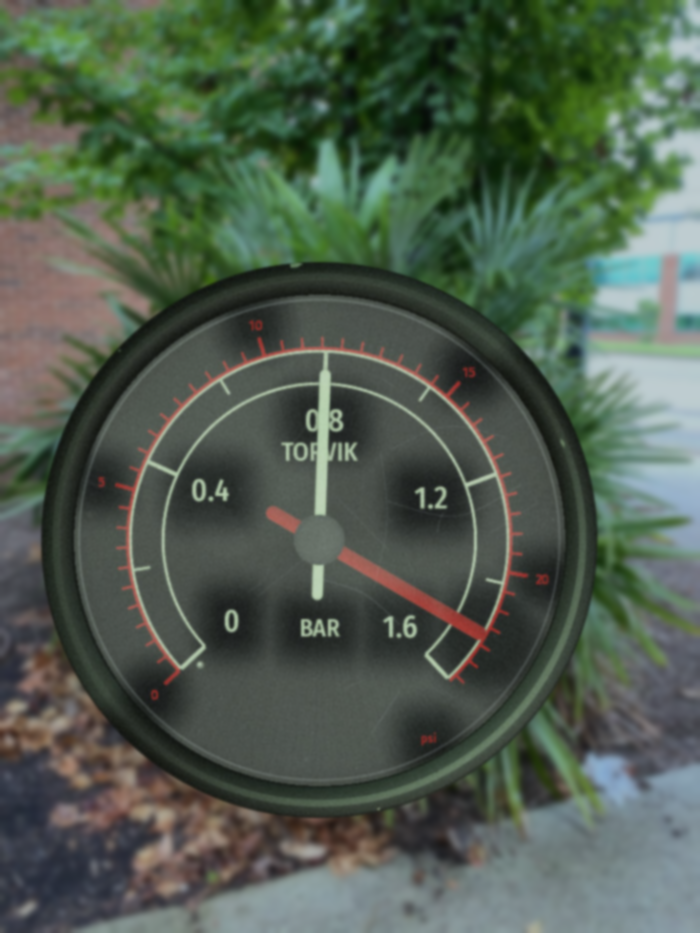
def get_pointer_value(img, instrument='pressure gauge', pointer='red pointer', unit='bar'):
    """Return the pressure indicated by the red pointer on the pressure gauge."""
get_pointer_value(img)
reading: 1.5 bar
